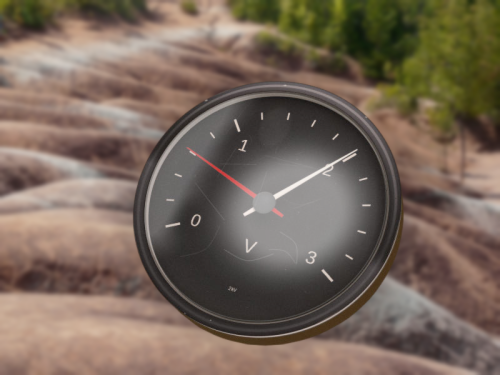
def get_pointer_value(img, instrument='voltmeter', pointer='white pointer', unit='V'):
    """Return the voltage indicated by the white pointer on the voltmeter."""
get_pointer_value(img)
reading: 2 V
